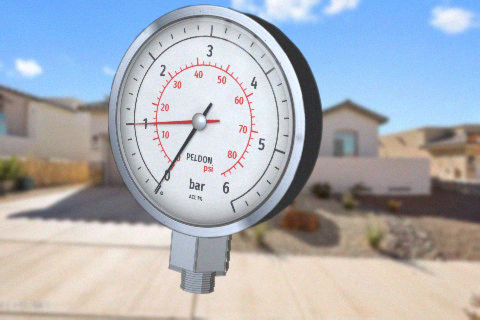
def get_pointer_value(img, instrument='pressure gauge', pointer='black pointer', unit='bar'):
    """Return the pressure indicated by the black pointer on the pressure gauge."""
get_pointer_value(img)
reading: 0 bar
